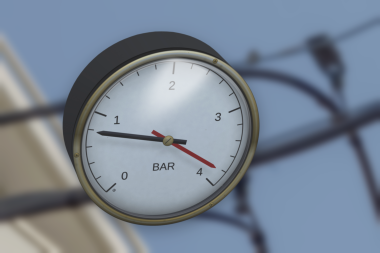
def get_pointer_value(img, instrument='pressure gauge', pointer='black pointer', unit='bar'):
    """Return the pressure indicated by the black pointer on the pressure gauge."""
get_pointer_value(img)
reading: 0.8 bar
